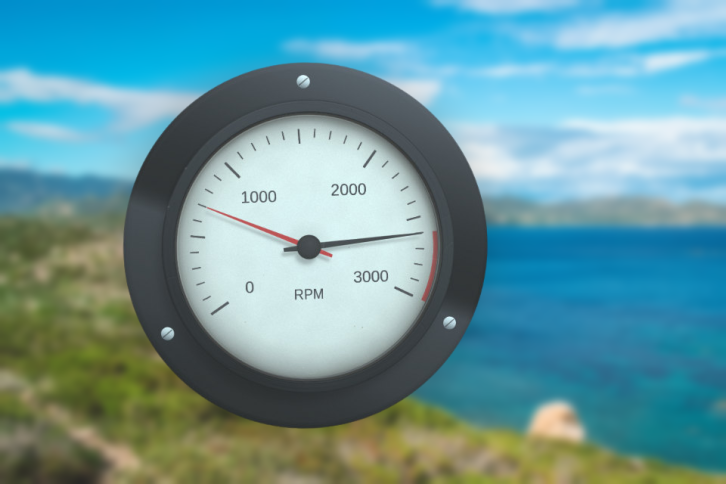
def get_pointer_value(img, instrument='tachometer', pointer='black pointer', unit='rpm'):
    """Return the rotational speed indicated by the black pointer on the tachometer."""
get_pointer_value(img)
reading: 2600 rpm
